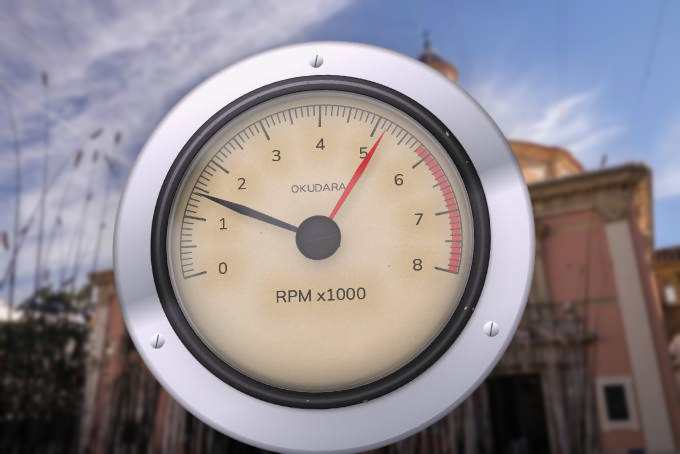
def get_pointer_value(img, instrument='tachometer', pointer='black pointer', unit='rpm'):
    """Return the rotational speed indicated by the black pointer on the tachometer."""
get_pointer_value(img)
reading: 1400 rpm
